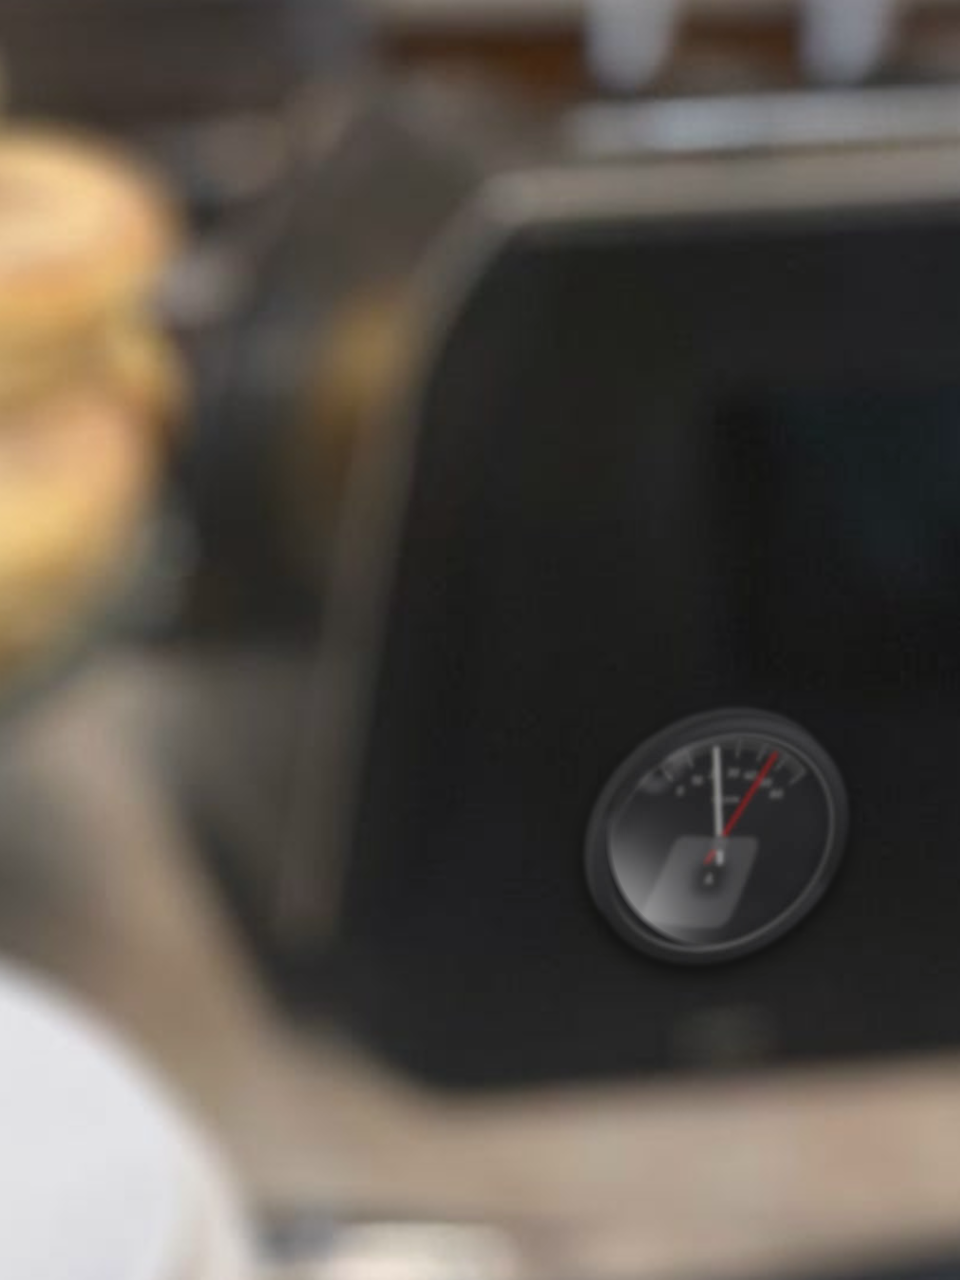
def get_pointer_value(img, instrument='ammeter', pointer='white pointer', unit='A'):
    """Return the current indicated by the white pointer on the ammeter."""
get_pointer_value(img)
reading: 20 A
